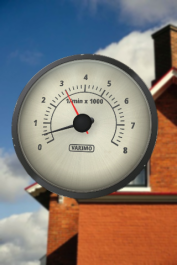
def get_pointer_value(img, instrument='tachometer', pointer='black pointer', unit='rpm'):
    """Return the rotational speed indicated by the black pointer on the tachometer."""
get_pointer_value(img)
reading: 400 rpm
